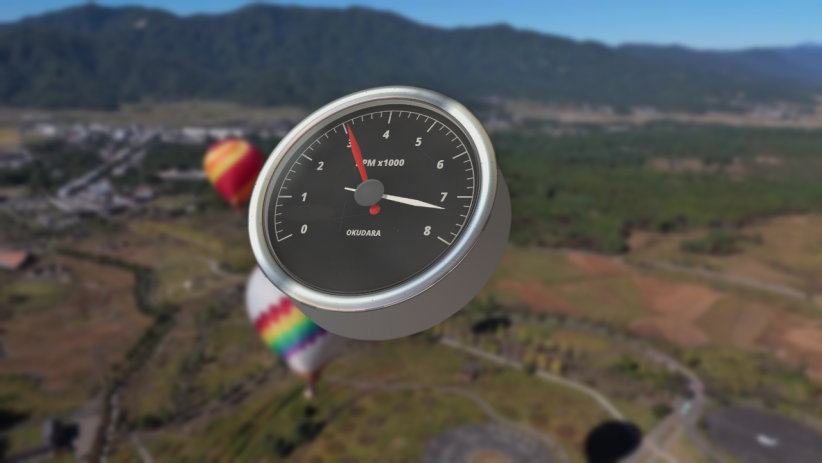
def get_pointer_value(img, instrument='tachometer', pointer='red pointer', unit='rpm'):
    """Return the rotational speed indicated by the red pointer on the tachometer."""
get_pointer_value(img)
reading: 3100 rpm
